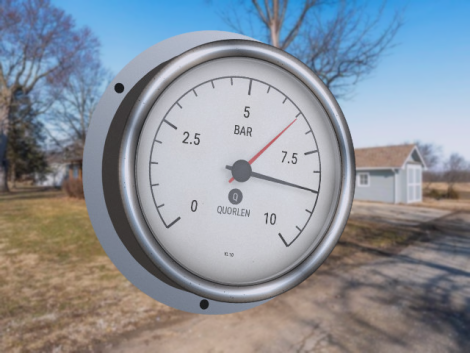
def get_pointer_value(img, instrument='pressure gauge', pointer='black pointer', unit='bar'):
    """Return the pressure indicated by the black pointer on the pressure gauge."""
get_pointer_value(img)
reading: 8.5 bar
